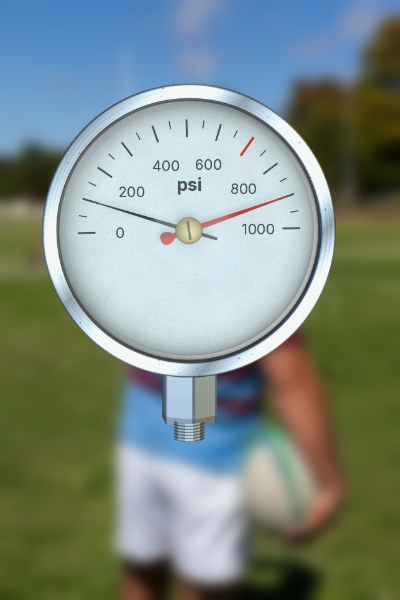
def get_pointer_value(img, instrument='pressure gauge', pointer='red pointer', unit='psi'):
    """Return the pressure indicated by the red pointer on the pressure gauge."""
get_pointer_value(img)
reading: 900 psi
